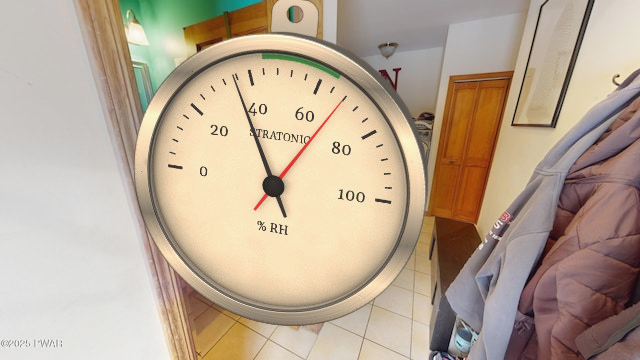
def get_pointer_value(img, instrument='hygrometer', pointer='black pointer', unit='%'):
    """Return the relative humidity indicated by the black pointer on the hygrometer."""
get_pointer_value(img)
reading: 36 %
